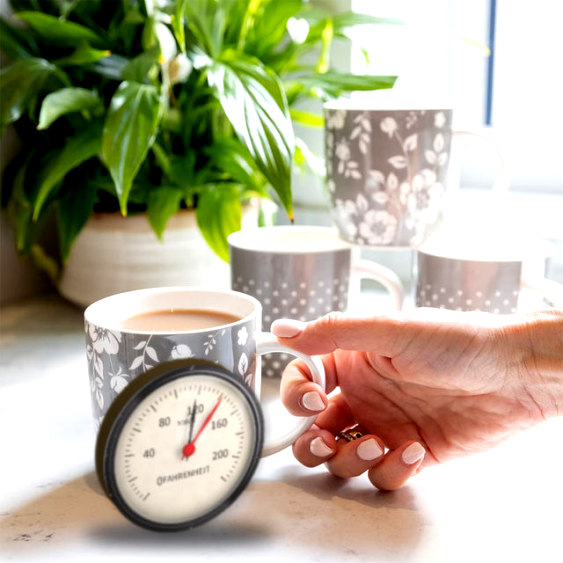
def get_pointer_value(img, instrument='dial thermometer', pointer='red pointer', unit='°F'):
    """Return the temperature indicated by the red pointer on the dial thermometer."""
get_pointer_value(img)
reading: 140 °F
